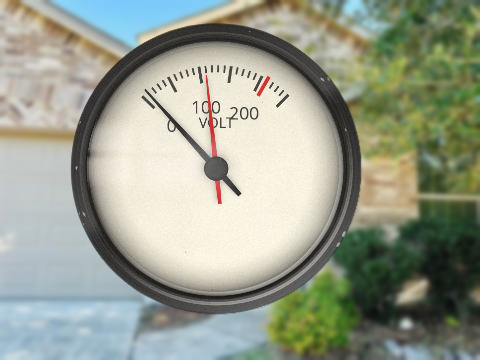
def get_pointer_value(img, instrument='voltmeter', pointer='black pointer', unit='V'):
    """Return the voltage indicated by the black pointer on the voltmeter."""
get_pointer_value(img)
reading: 10 V
